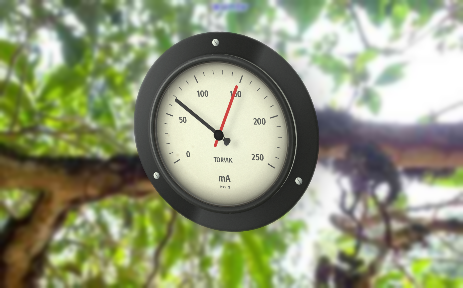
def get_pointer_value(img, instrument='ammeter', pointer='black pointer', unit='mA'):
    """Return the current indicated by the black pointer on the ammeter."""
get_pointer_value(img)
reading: 70 mA
